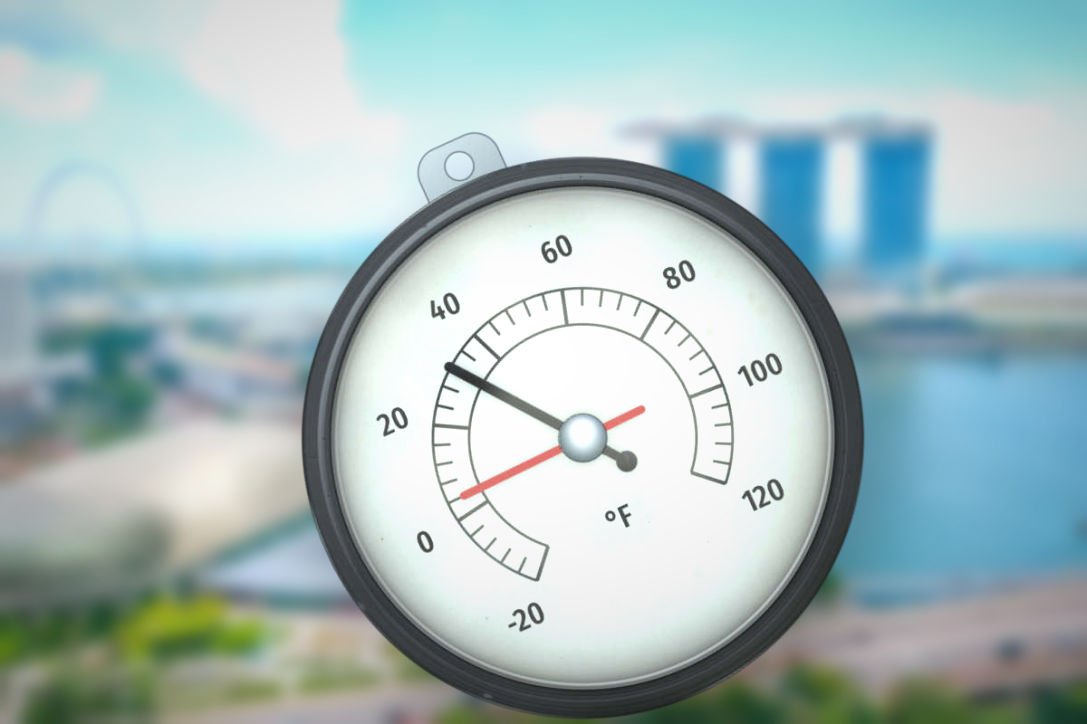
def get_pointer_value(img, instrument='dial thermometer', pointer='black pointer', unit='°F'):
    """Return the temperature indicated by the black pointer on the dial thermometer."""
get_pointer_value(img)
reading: 32 °F
